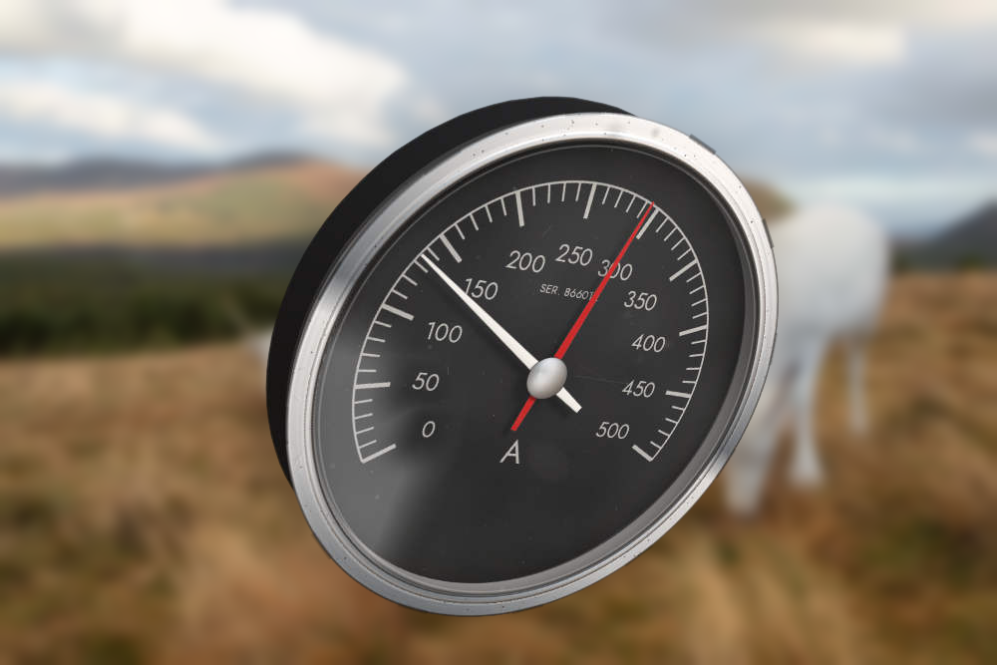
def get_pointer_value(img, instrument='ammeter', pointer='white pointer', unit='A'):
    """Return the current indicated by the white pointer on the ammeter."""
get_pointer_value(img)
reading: 135 A
